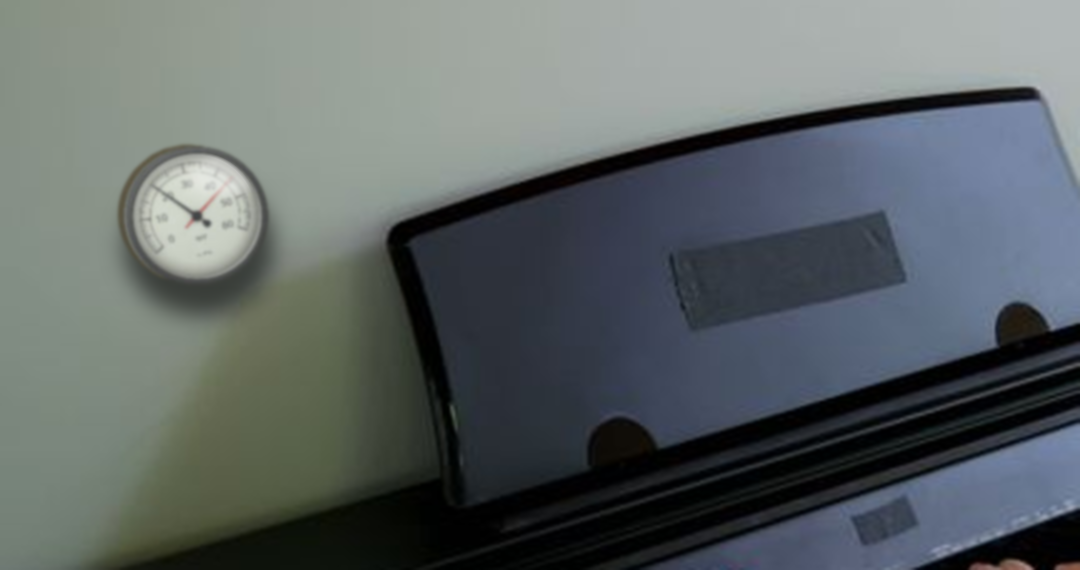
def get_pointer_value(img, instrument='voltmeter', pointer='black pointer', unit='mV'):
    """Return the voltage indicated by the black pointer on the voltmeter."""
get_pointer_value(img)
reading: 20 mV
